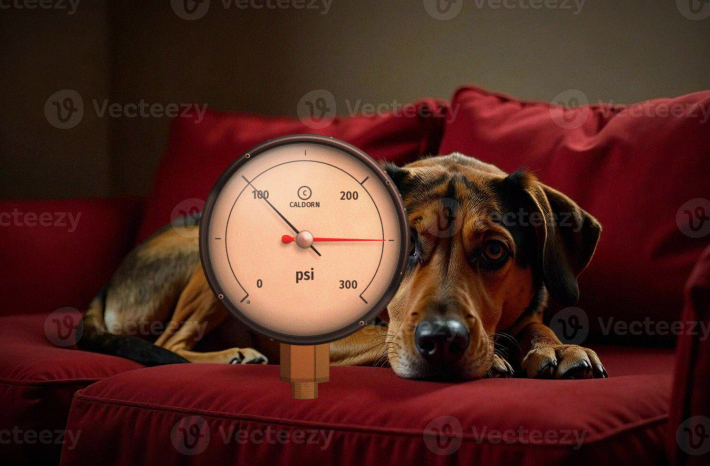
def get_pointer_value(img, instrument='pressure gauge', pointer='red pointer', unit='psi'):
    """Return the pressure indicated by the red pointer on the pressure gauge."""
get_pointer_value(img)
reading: 250 psi
